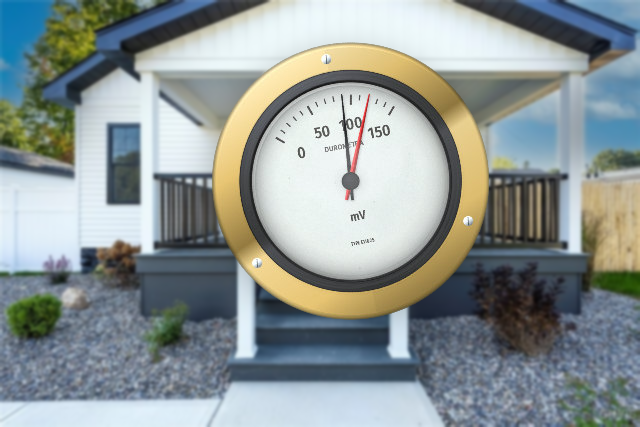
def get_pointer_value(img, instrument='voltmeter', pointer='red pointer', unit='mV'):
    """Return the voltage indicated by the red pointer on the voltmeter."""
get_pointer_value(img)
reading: 120 mV
